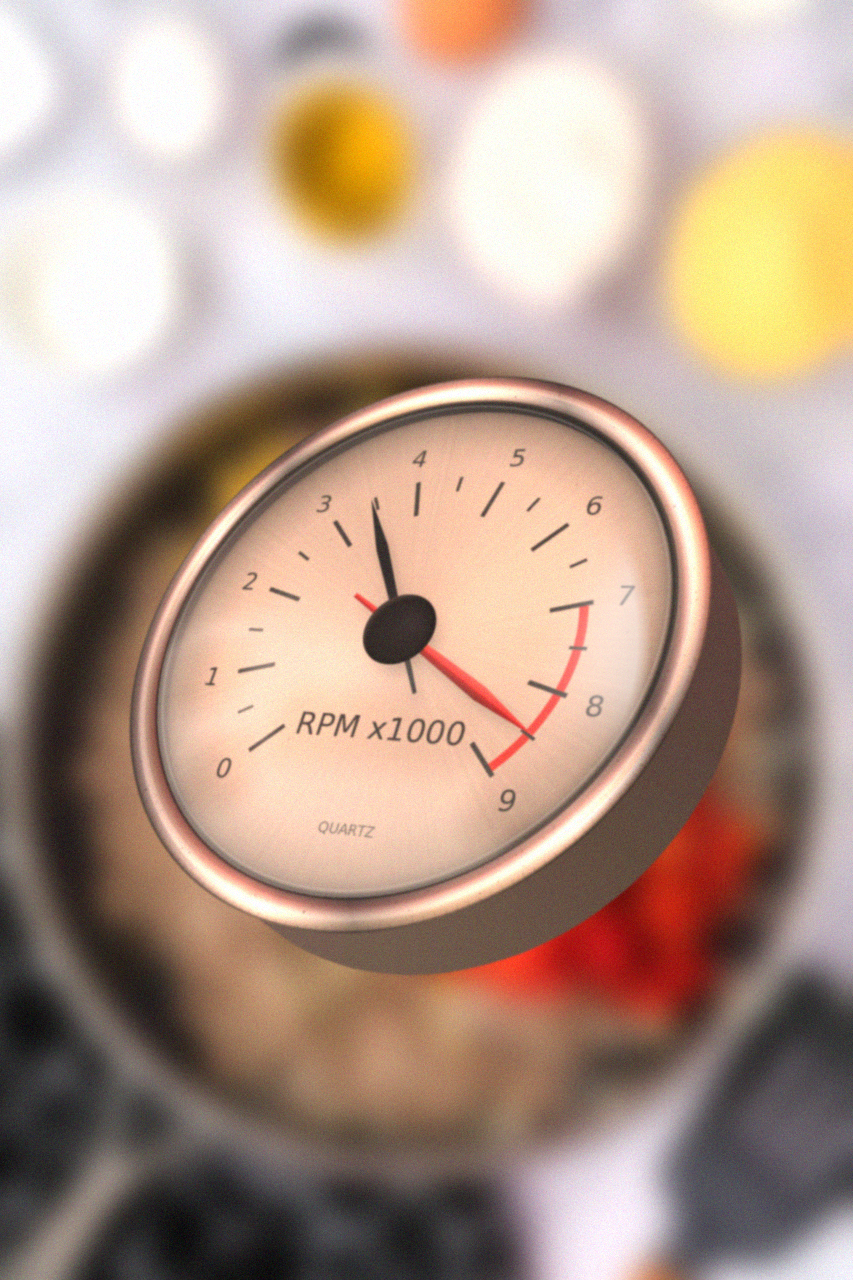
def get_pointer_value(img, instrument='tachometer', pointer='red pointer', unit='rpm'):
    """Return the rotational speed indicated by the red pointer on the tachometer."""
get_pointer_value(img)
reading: 8500 rpm
